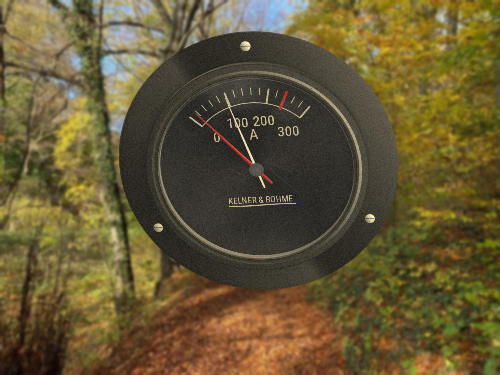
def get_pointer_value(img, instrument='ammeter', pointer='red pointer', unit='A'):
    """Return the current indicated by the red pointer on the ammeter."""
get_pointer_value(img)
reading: 20 A
